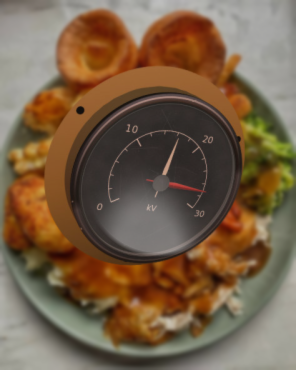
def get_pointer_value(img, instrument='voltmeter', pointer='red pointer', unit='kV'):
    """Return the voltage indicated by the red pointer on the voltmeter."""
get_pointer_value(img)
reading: 27 kV
